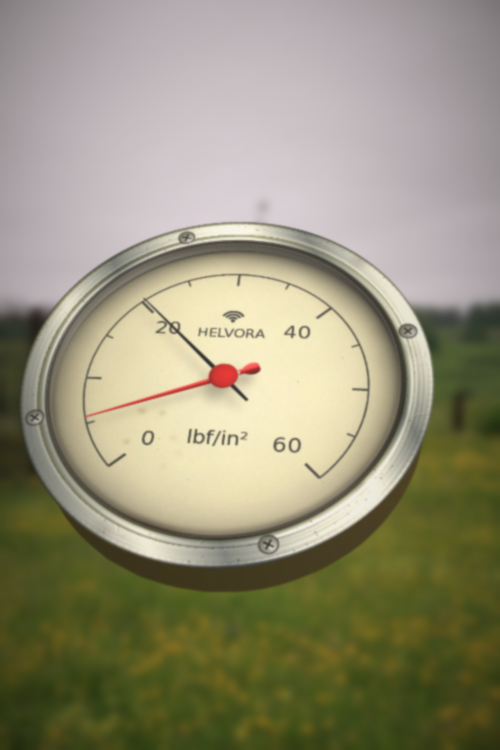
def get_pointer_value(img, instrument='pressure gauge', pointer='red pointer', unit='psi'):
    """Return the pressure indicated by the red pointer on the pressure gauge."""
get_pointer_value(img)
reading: 5 psi
